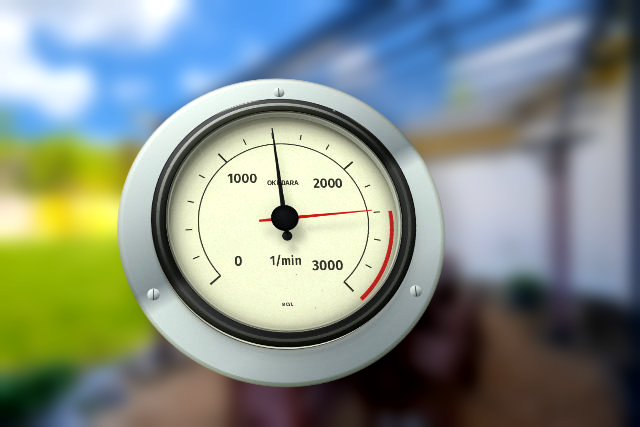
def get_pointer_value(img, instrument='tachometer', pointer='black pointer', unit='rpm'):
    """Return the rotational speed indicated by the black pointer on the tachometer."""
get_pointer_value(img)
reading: 1400 rpm
